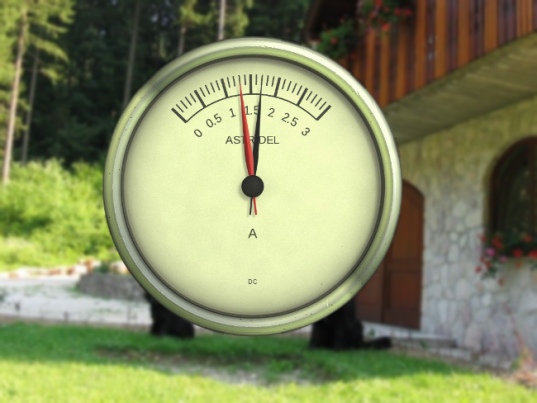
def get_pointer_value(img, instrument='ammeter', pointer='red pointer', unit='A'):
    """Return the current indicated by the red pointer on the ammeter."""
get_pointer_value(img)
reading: 1.3 A
